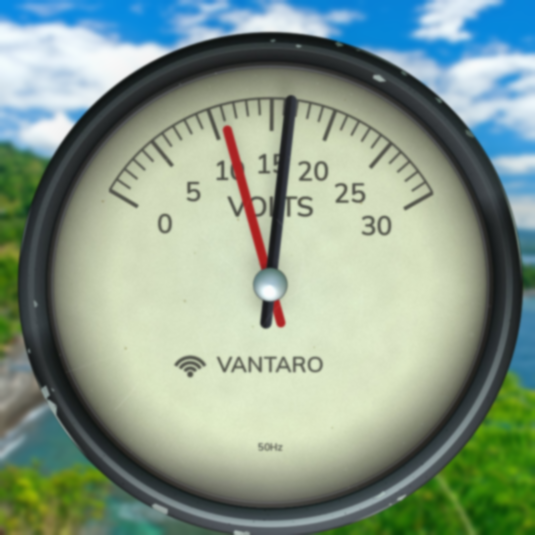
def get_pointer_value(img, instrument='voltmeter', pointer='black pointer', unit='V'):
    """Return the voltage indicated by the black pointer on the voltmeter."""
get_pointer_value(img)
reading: 16.5 V
